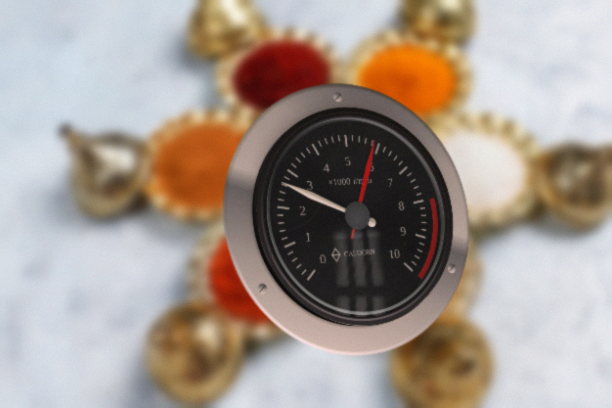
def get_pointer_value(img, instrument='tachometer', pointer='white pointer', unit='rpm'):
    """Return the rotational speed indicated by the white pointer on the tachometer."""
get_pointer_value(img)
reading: 2600 rpm
